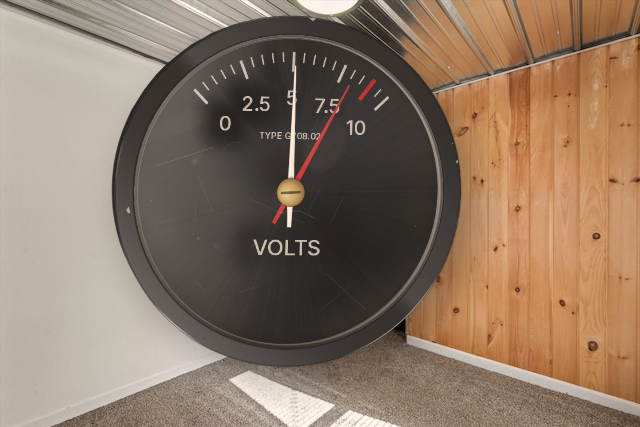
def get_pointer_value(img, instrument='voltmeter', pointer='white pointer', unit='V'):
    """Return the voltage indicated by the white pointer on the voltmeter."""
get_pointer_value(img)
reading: 5 V
